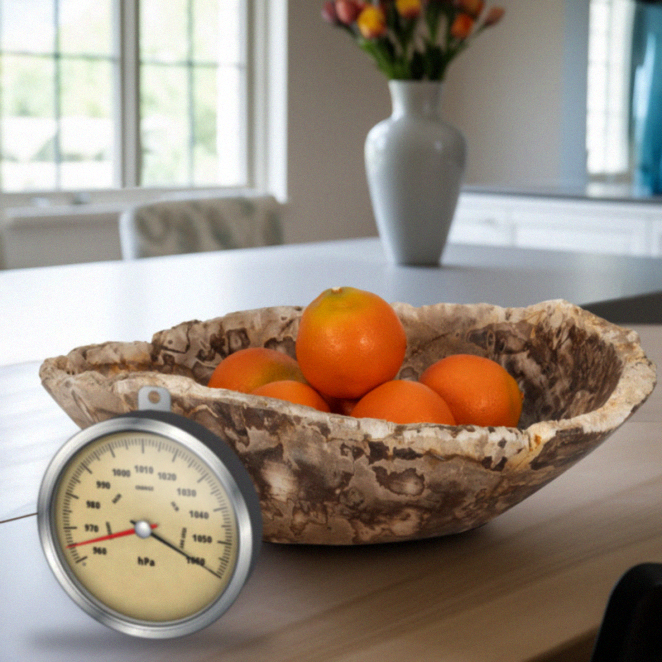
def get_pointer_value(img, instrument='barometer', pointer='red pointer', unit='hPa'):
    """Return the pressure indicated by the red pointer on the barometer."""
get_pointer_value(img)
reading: 965 hPa
